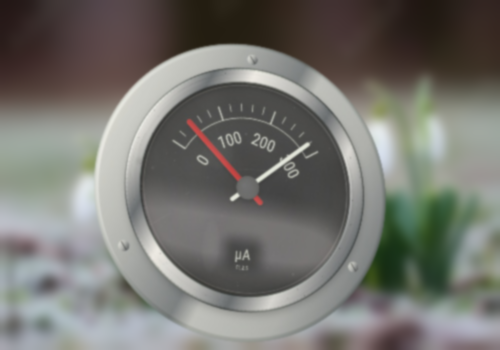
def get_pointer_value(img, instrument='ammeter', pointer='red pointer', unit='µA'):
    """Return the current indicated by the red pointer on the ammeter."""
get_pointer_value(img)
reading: 40 µA
